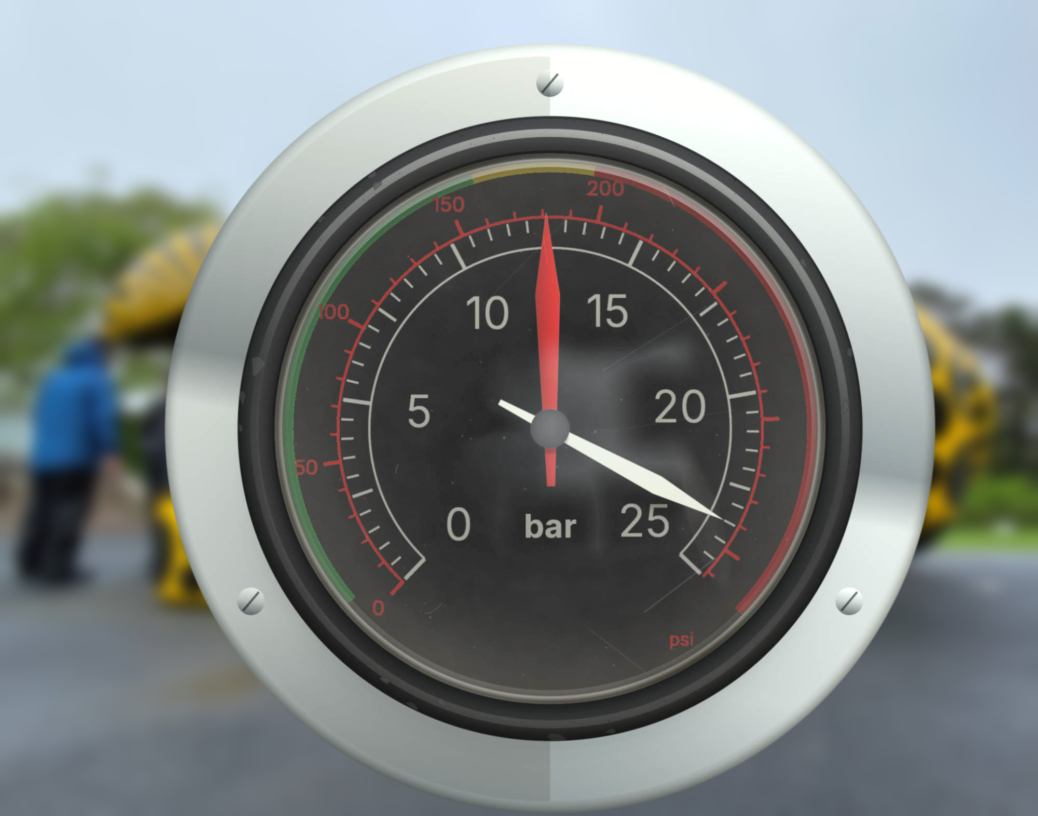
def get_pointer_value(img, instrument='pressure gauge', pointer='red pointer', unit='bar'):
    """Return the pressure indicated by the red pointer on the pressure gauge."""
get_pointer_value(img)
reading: 12.5 bar
